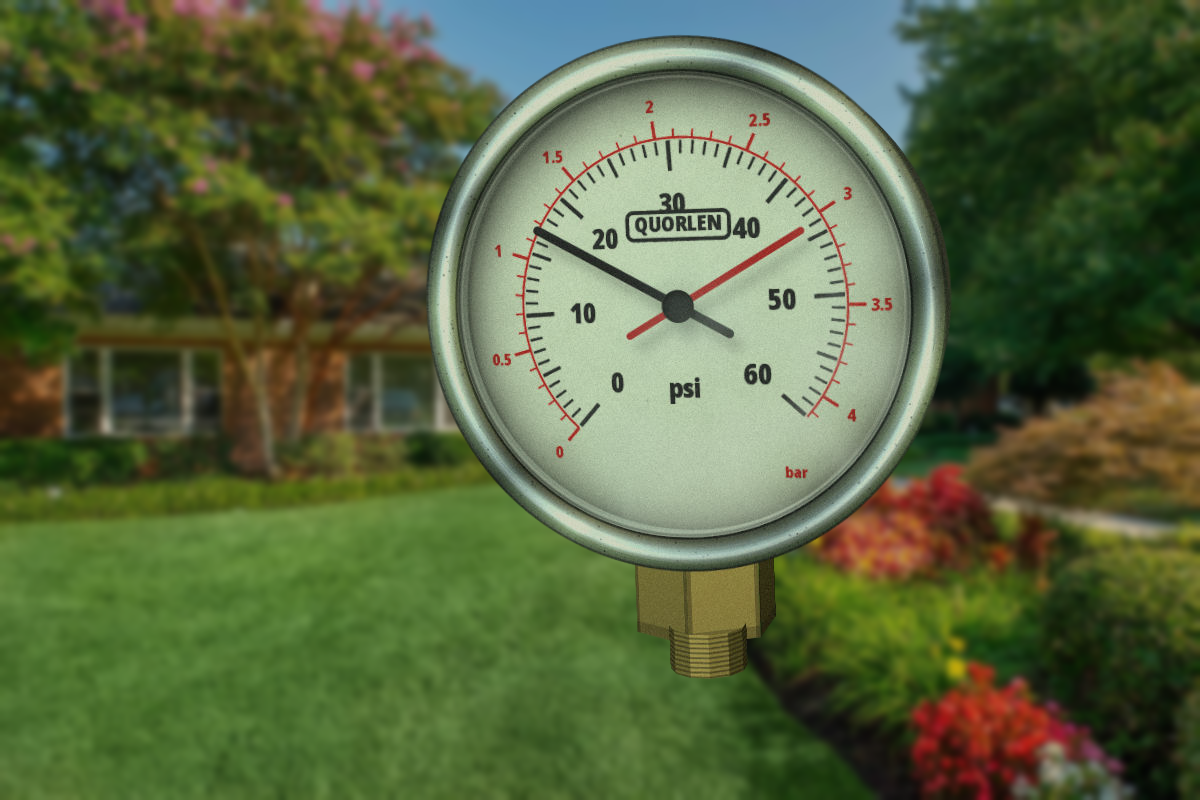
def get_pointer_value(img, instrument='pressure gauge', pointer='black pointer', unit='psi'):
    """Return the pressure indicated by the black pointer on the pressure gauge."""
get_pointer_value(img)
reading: 17 psi
